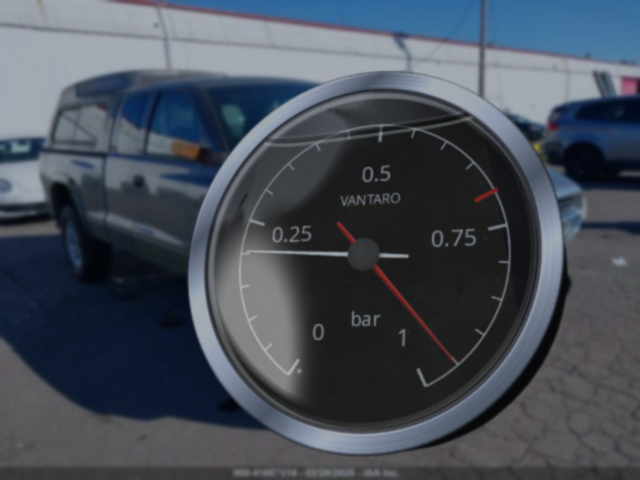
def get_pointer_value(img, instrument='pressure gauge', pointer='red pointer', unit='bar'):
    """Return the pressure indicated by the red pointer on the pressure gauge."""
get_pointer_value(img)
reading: 0.95 bar
